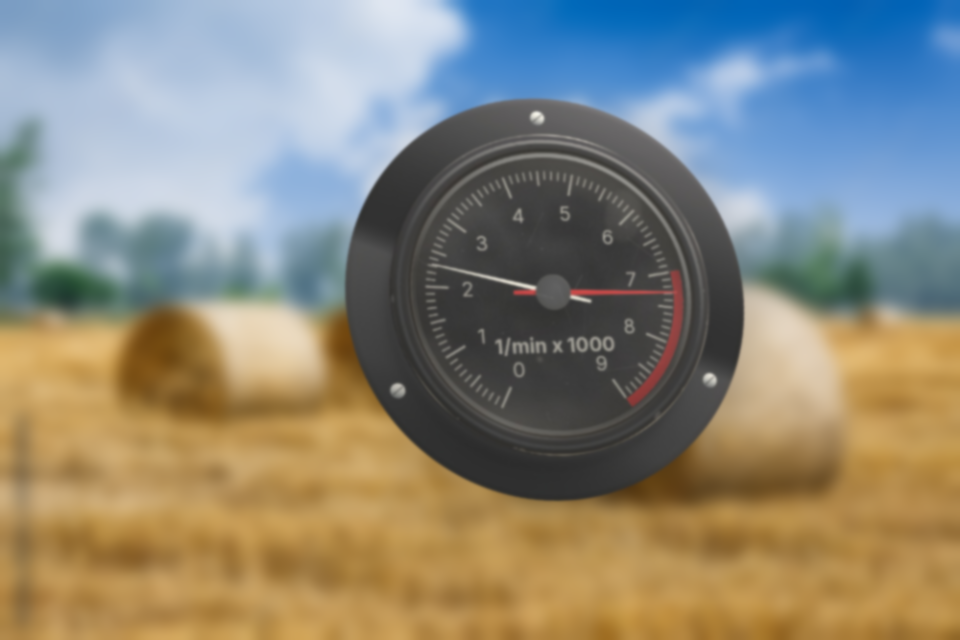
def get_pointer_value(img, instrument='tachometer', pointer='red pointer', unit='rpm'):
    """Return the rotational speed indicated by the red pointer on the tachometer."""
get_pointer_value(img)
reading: 7300 rpm
